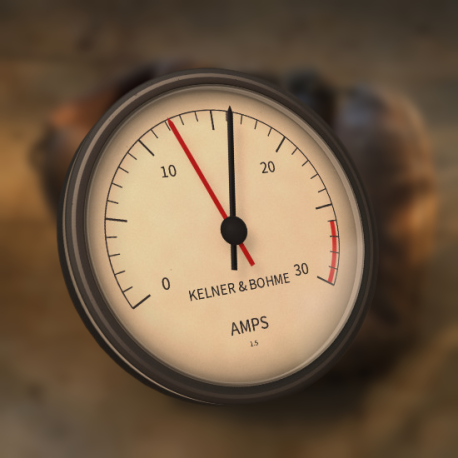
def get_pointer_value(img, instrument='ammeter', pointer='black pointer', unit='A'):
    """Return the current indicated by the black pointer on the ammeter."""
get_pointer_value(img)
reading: 16 A
